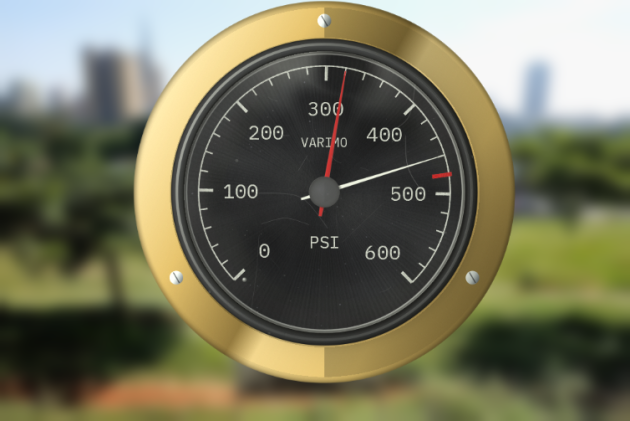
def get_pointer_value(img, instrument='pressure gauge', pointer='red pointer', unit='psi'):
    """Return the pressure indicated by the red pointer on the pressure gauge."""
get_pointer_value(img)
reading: 320 psi
